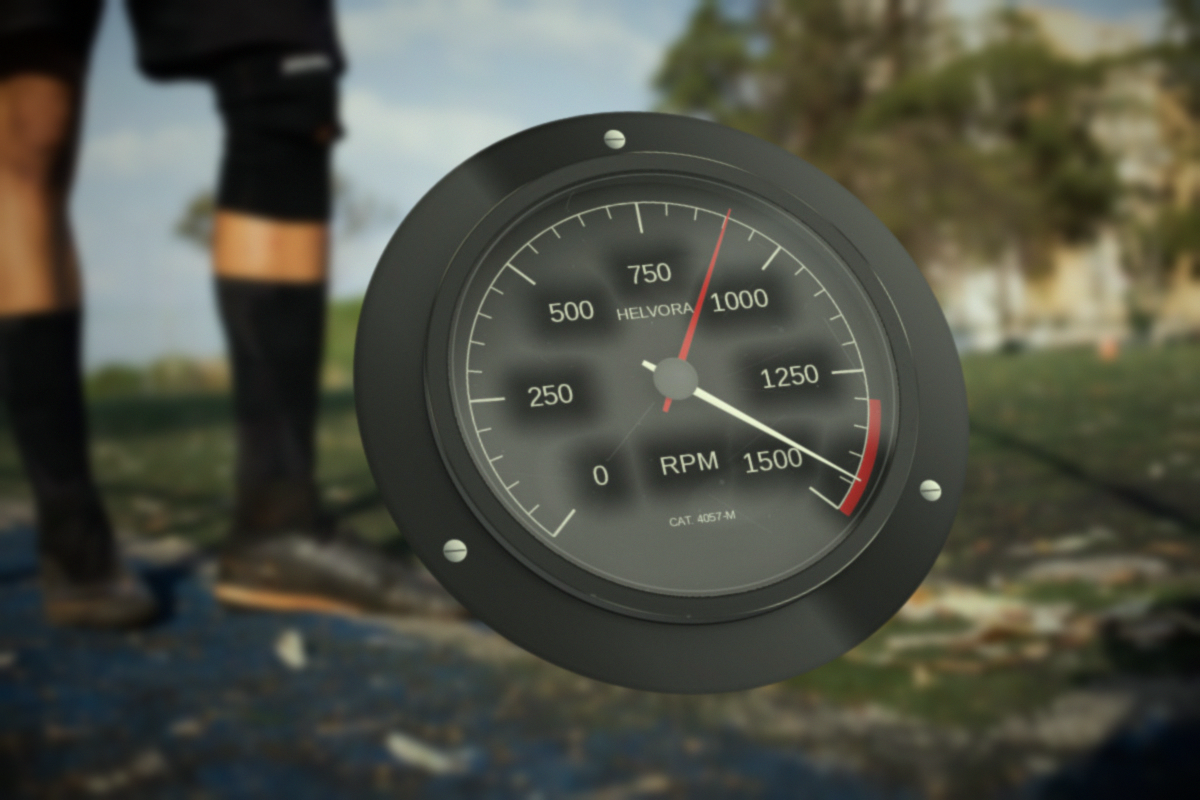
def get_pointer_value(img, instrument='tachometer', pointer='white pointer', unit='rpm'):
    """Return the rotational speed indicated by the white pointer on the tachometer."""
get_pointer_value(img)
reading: 1450 rpm
